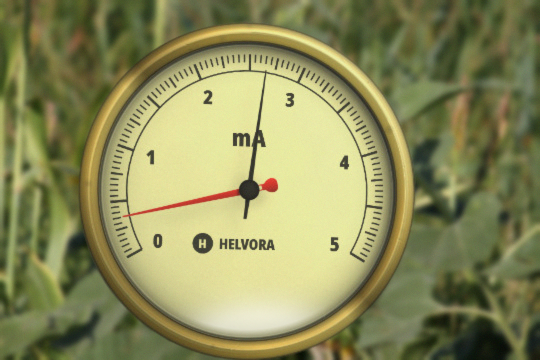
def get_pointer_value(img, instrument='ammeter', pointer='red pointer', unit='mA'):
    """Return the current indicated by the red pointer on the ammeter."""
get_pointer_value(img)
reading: 0.35 mA
